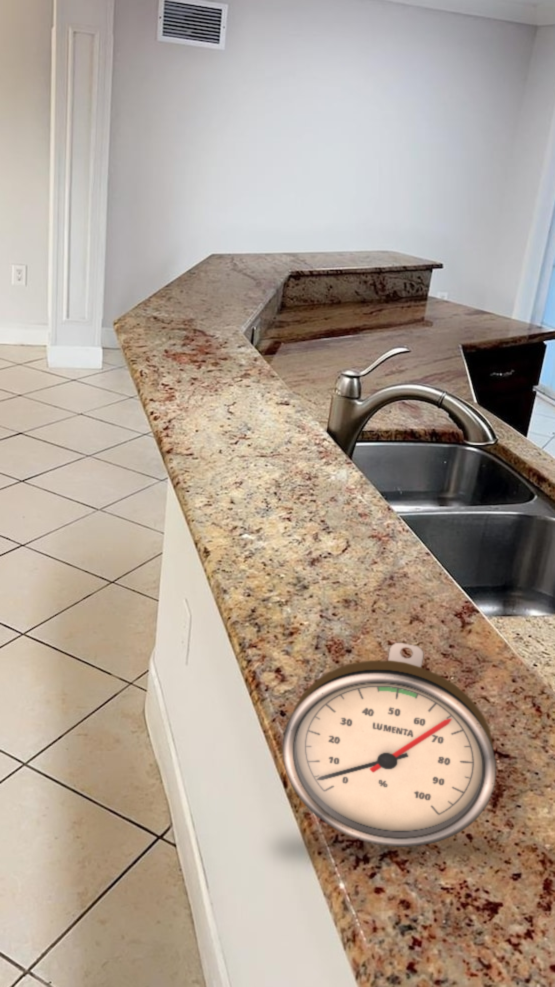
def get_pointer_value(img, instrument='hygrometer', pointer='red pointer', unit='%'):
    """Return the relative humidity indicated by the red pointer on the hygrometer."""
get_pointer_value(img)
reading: 65 %
